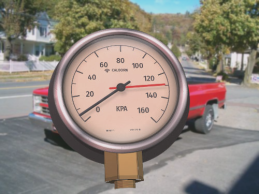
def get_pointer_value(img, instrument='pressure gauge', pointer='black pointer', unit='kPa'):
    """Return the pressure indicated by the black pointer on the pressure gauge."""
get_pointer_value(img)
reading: 5 kPa
